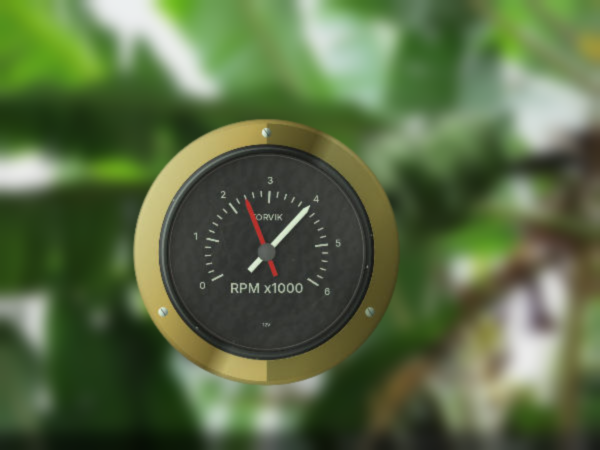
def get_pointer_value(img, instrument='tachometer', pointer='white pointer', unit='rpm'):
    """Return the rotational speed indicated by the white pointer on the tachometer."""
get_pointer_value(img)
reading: 4000 rpm
